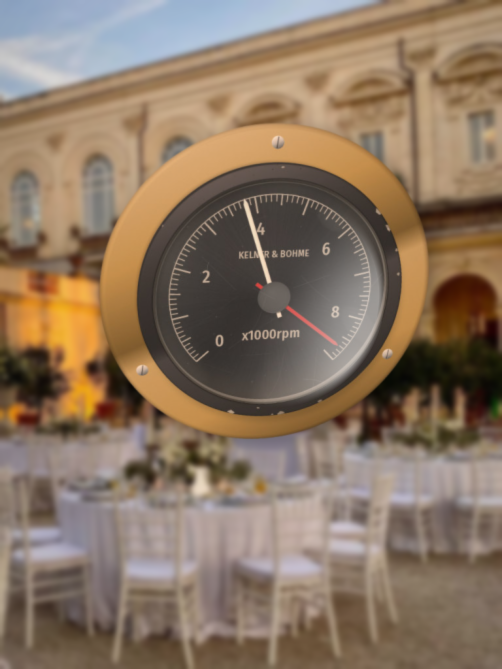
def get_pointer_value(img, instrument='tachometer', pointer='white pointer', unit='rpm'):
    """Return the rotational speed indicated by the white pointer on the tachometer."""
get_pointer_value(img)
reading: 3800 rpm
